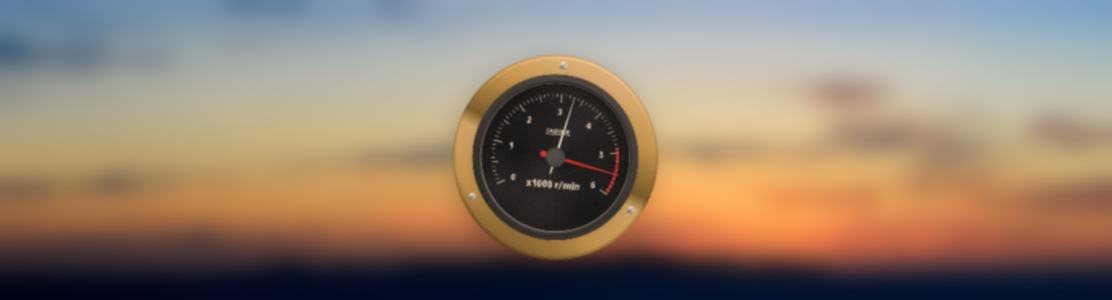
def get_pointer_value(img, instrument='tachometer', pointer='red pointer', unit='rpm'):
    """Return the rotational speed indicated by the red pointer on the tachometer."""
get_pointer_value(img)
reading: 5500 rpm
